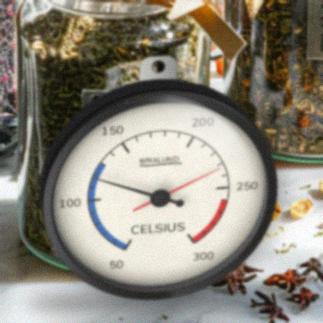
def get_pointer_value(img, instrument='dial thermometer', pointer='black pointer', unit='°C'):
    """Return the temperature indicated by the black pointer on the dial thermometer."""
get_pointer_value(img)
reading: 120 °C
